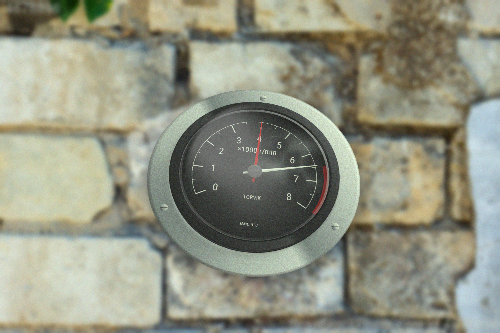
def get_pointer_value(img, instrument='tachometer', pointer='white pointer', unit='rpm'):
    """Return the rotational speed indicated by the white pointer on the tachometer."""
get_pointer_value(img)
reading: 6500 rpm
